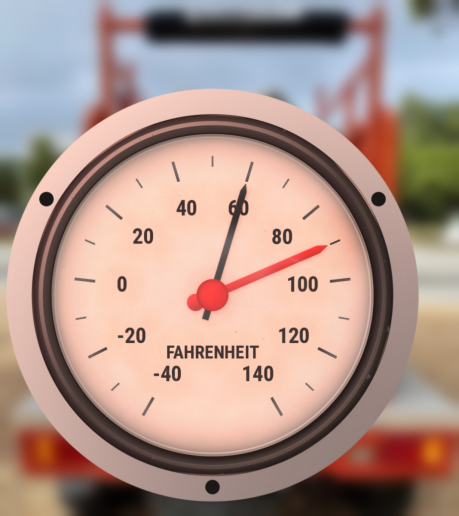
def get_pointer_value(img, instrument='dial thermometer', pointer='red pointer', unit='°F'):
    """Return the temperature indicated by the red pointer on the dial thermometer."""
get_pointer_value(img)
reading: 90 °F
